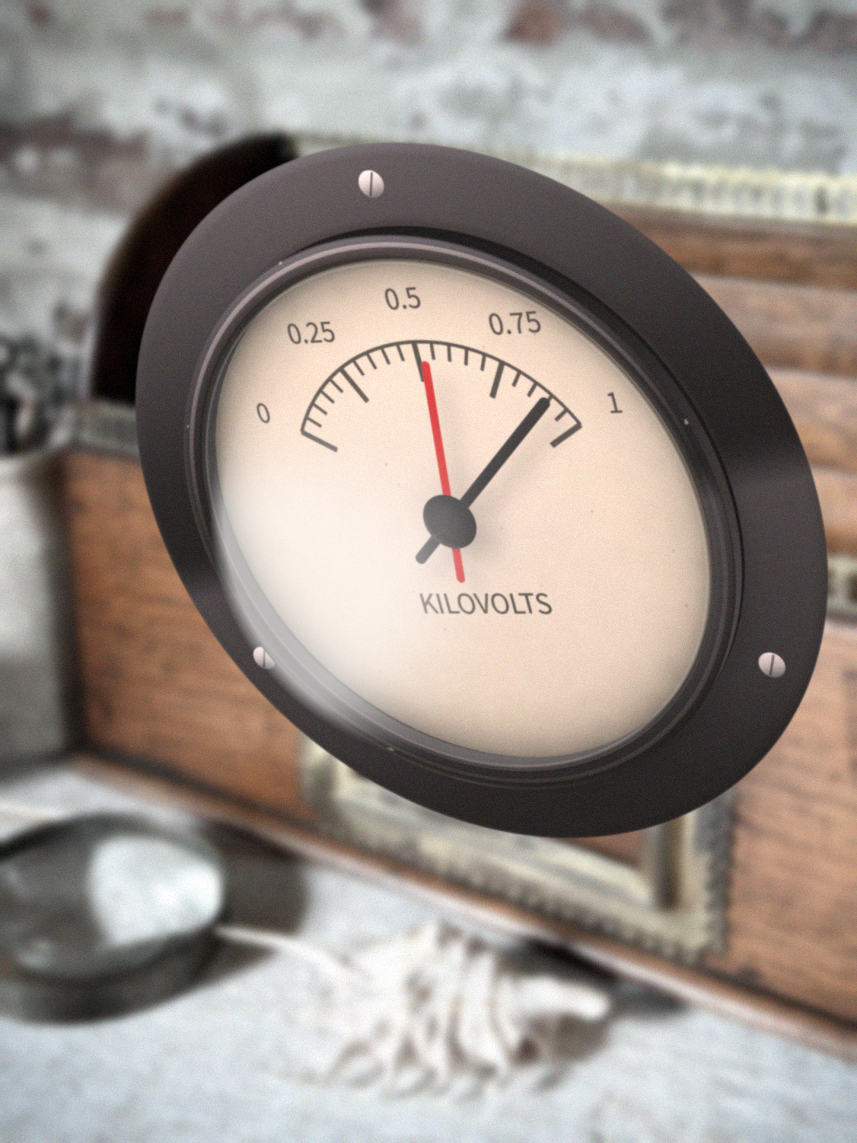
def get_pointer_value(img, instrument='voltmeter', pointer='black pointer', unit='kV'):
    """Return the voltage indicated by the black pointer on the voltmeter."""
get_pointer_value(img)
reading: 0.9 kV
